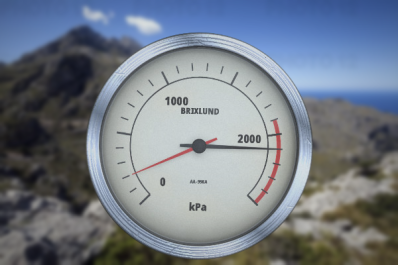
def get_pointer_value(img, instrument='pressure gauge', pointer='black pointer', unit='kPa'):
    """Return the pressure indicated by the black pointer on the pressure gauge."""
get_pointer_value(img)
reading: 2100 kPa
